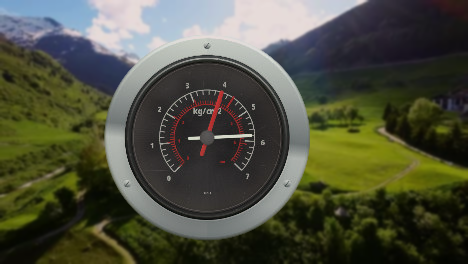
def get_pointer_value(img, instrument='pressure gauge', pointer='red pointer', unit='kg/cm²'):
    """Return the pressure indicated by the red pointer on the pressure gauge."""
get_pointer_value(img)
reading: 4 kg/cm²
